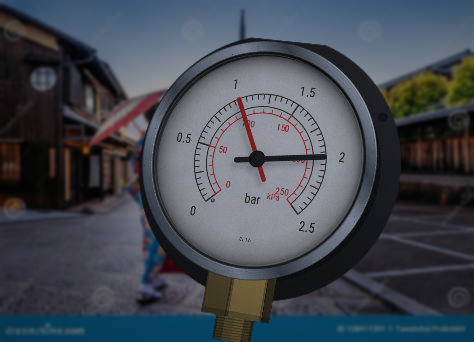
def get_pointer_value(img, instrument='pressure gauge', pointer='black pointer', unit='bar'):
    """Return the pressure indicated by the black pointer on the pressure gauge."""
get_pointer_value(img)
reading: 2 bar
